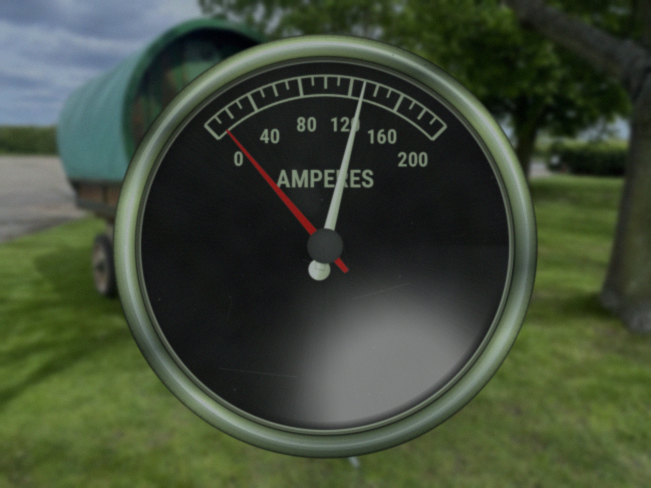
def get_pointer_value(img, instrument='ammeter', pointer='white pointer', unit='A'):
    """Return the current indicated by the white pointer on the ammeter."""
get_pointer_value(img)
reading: 130 A
